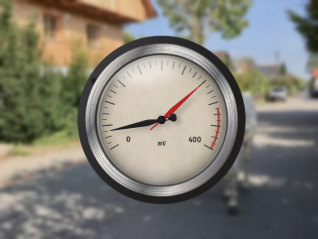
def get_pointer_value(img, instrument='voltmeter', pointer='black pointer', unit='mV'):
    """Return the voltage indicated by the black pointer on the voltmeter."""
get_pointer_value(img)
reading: 30 mV
